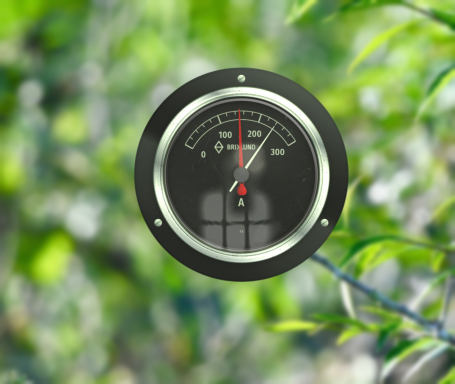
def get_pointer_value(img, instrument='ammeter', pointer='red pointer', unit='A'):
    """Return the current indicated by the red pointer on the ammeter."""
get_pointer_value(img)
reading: 150 A
